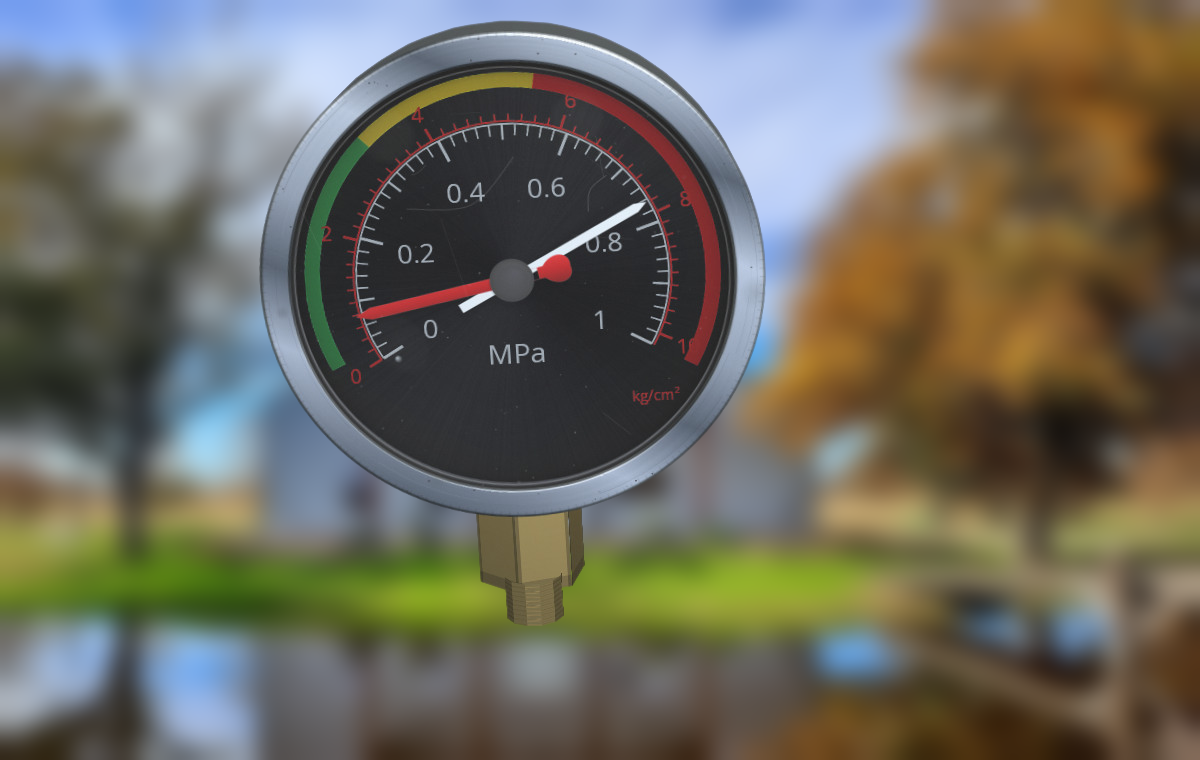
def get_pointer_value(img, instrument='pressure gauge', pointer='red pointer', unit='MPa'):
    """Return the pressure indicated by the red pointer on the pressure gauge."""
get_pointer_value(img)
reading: 0.08 MPa
